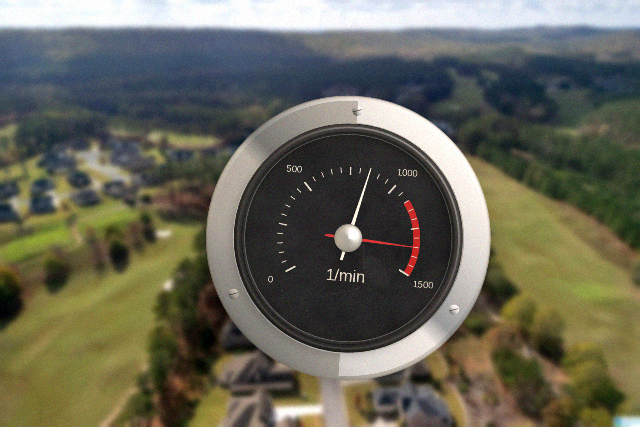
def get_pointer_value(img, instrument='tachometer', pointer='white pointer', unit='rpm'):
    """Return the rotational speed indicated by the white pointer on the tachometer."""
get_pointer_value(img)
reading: 850 rpm
